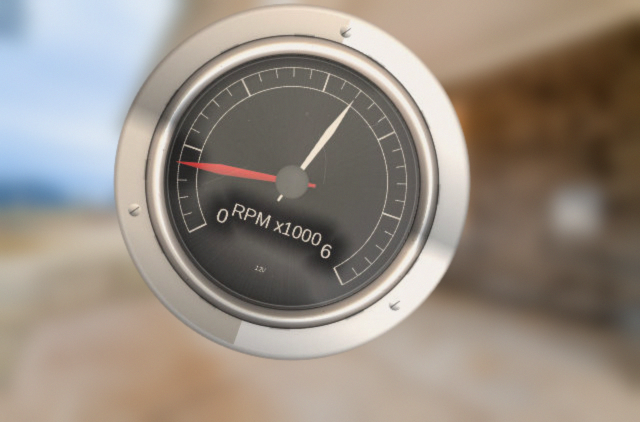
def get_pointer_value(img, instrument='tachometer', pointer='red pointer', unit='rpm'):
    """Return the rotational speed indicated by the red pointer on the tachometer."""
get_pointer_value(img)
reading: 800 rpm
